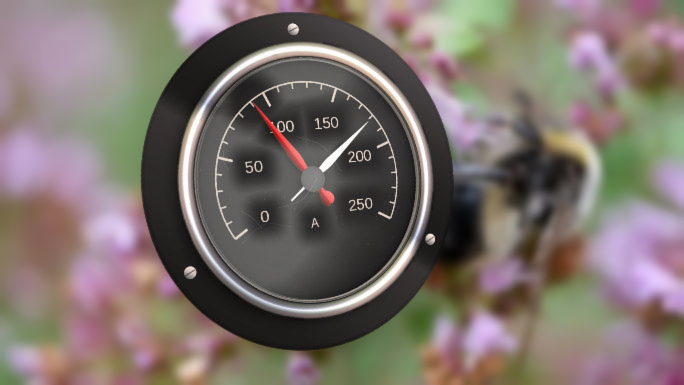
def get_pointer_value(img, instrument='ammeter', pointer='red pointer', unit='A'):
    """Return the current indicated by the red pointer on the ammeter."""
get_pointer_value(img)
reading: 90 A
